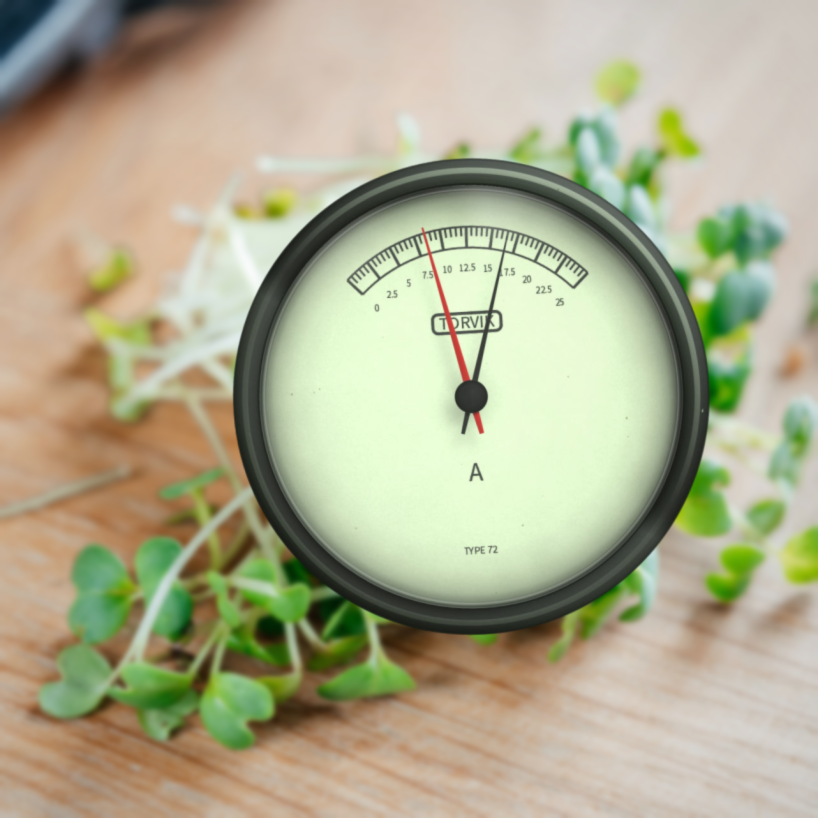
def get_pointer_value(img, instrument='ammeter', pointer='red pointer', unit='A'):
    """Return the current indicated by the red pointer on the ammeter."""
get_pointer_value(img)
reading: 8.5 A
